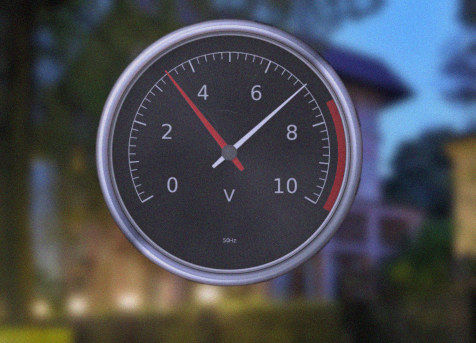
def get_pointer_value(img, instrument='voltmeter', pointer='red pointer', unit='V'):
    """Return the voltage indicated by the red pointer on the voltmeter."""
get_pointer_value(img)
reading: 3.4 V
